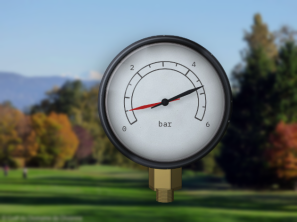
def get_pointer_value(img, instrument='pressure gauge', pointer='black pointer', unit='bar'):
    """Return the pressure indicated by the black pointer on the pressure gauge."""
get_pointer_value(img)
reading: 4.75 bar
